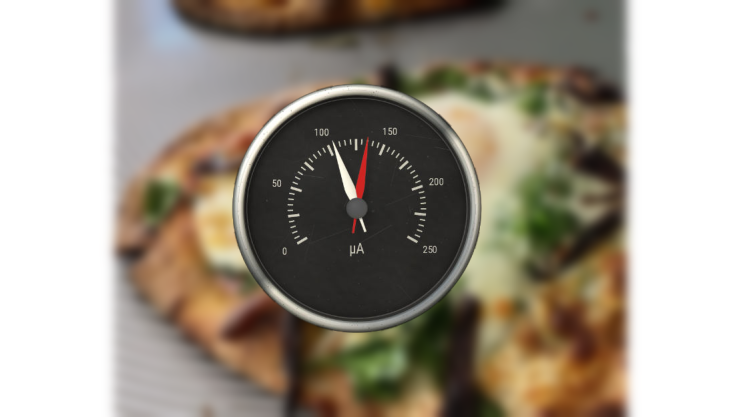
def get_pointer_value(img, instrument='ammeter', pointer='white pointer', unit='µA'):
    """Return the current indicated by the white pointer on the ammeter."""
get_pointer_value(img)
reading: 105 µA
